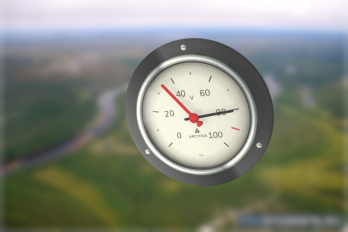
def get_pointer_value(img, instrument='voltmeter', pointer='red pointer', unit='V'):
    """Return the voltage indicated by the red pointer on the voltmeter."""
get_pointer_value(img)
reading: 35 V
